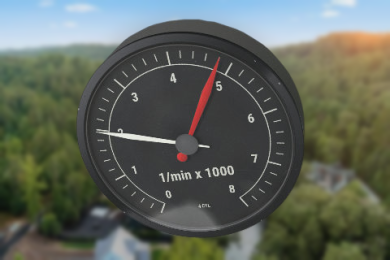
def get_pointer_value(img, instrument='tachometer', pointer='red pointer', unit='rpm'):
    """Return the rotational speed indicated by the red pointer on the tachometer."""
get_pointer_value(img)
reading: 4800 rpm
